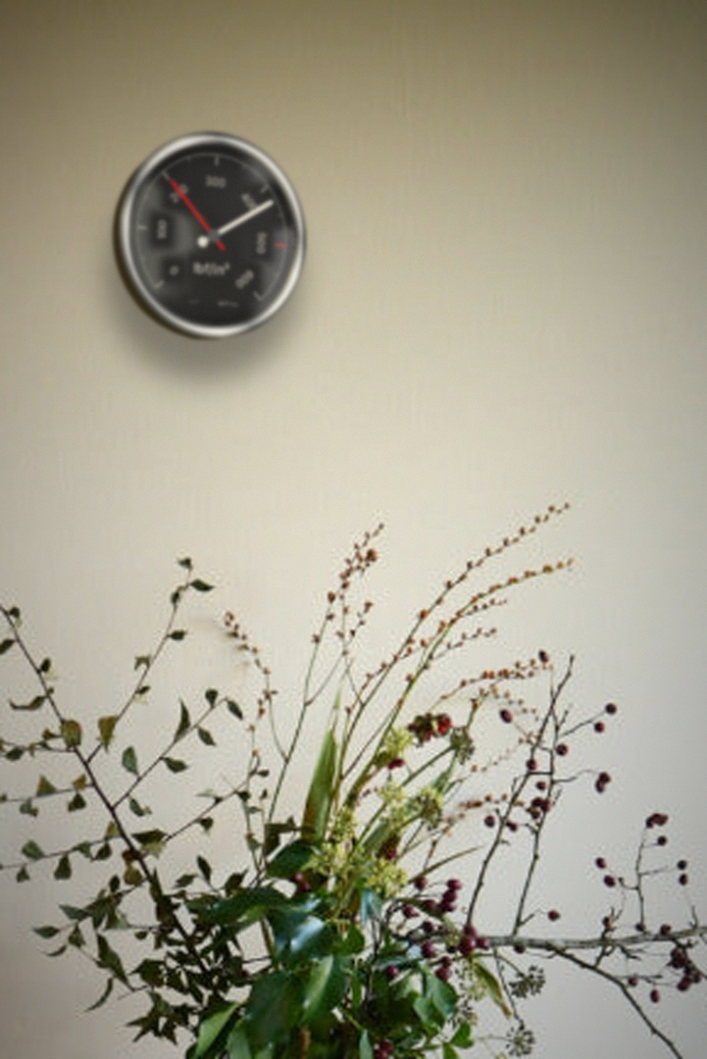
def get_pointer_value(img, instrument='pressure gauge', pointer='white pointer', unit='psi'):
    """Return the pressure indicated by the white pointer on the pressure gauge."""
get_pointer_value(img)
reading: 425 psi
